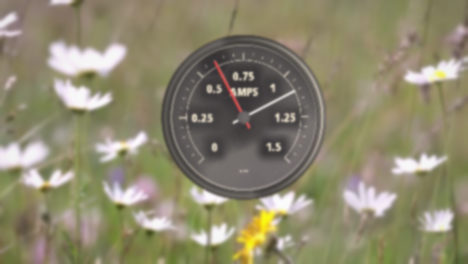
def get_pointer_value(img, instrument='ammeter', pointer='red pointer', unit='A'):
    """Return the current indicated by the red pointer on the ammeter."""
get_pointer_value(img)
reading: 0.6 A
